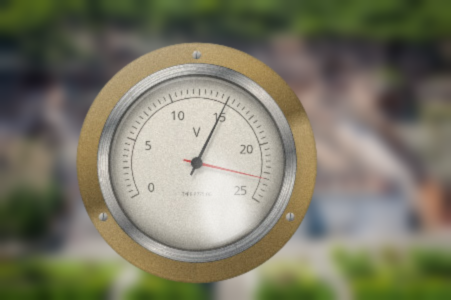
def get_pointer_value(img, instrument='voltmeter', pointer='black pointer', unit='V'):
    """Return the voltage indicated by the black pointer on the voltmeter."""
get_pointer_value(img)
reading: 15 V
